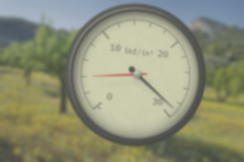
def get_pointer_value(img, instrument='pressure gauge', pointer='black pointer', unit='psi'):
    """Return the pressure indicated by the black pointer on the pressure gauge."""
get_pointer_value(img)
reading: 29 psi
